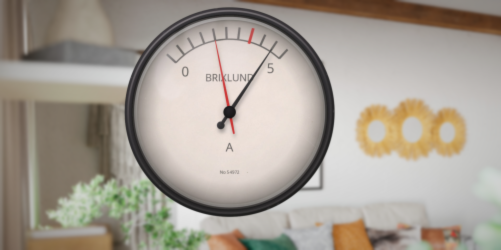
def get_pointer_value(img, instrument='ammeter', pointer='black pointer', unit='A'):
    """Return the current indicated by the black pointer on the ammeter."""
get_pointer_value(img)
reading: 4.5 A
